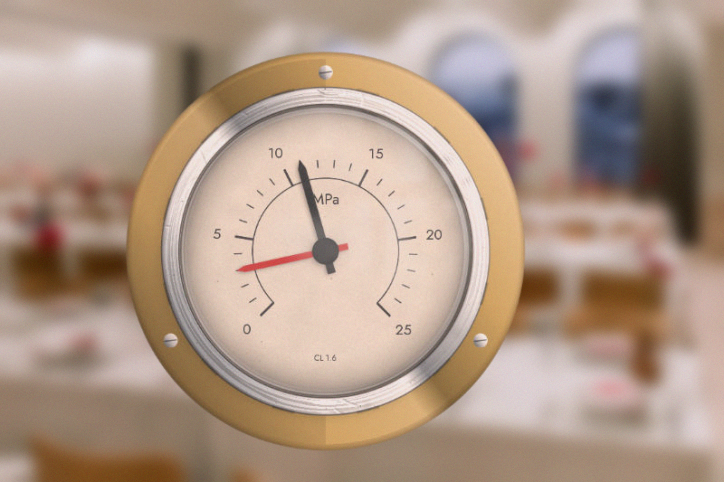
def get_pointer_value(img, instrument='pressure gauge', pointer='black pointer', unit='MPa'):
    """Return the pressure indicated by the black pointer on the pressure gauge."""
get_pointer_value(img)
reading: 11 MPa
